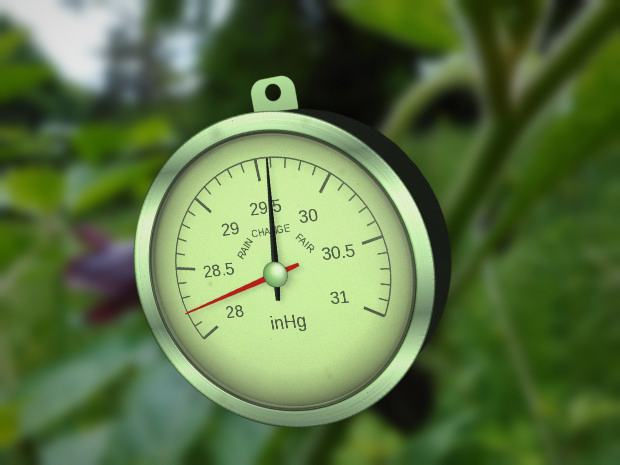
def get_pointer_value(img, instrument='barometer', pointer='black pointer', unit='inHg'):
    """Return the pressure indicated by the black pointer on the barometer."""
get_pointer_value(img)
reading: 29.6 inHg
